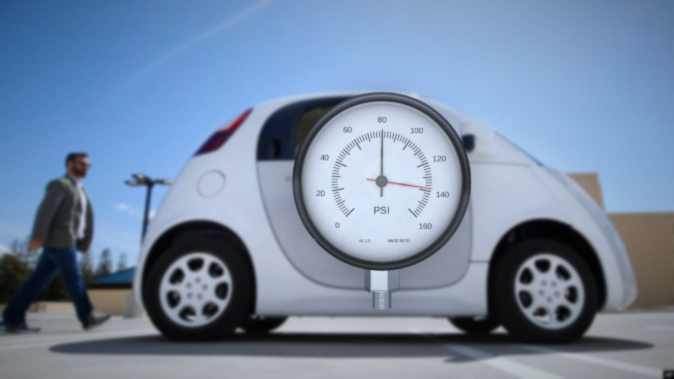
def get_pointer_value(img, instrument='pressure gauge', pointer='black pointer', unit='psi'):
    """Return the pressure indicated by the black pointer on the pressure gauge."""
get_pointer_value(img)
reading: 80 psi
